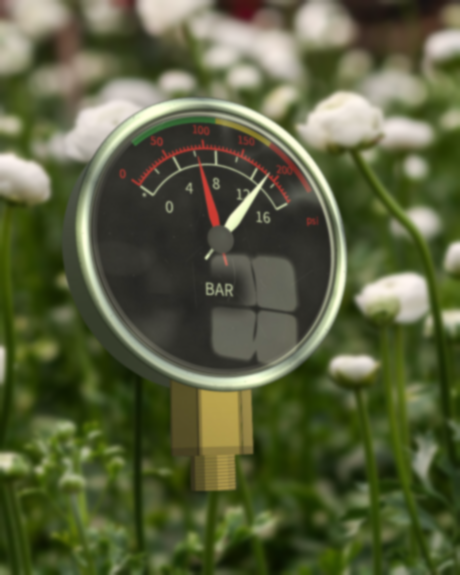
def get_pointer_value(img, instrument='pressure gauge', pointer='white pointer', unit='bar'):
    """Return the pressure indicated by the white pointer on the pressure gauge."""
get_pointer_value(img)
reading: 13 bar
